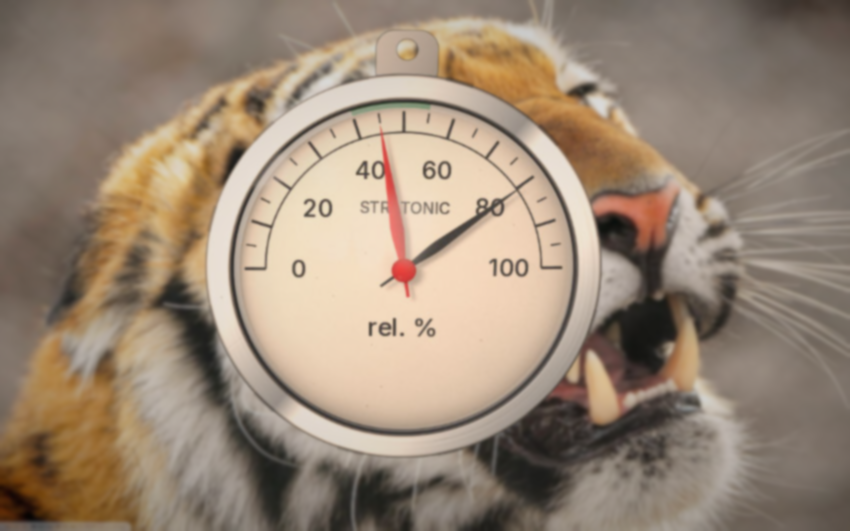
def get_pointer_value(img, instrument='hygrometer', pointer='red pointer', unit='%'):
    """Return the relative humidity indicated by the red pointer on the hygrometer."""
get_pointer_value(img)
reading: 45 %
